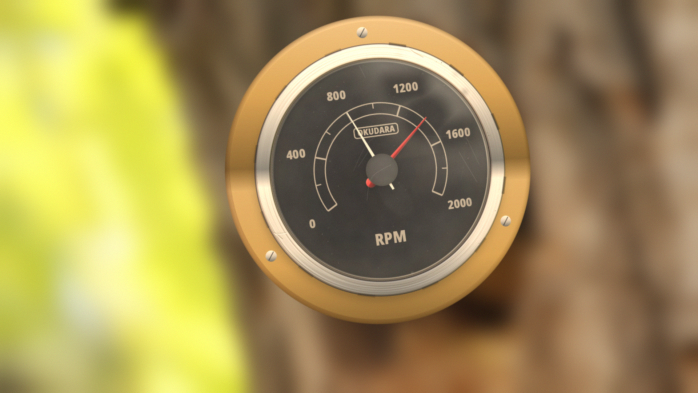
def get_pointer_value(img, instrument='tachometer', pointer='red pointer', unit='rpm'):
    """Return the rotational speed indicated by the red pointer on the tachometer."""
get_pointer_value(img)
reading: 1400 rpm
